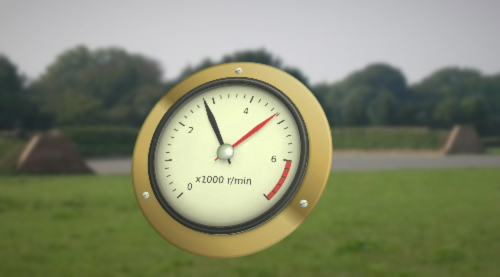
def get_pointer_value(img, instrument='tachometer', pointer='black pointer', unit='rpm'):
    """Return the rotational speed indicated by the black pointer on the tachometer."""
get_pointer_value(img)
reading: 2800 rpm
